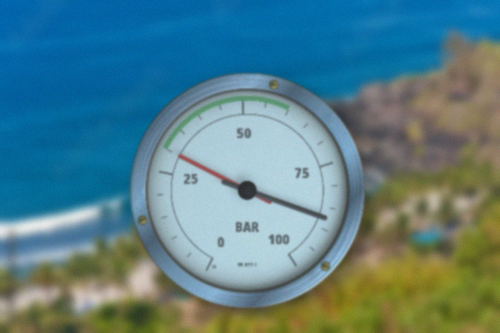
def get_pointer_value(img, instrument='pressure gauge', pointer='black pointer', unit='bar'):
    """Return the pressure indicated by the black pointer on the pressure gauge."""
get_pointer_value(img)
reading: 87.5 bar
